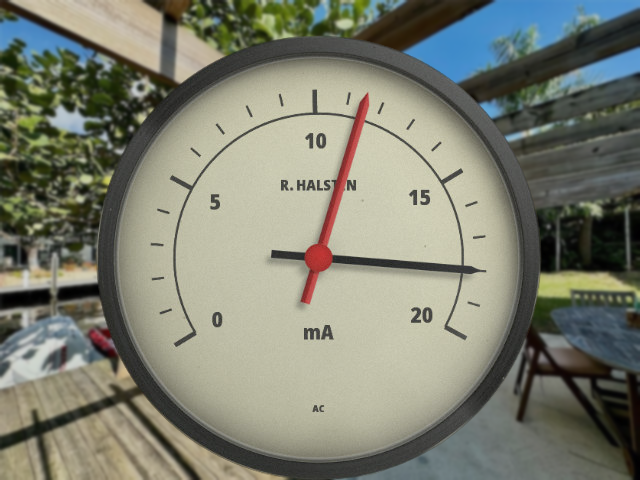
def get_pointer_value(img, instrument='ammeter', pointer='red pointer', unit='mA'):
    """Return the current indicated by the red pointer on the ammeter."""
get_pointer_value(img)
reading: 11.5 mA
